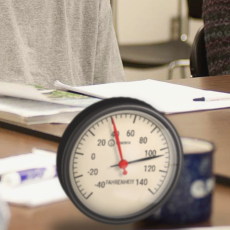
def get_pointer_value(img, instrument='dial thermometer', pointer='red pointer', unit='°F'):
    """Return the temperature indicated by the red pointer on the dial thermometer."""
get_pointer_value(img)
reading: 40 °F
